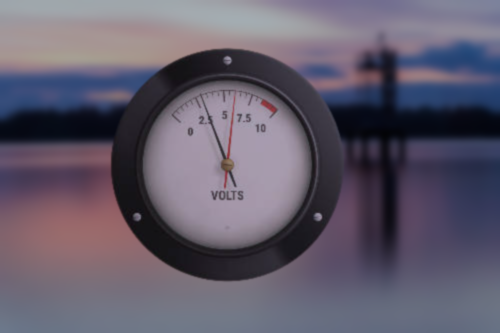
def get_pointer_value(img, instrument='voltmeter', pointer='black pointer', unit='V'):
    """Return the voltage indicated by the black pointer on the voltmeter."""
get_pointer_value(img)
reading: 3 V
